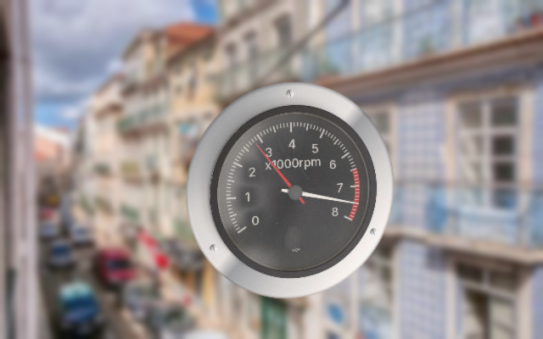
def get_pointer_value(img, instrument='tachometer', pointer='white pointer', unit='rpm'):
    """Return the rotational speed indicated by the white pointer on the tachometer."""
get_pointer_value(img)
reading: 7500 rpm
